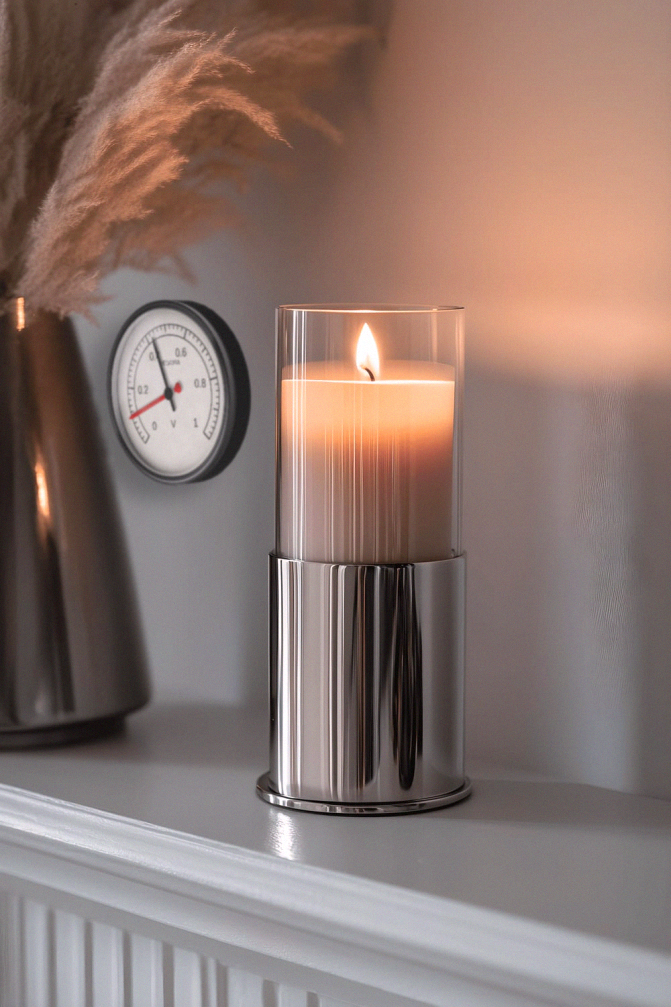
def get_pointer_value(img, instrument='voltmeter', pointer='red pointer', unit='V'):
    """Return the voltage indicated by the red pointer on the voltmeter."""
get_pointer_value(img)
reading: 0.1 V
